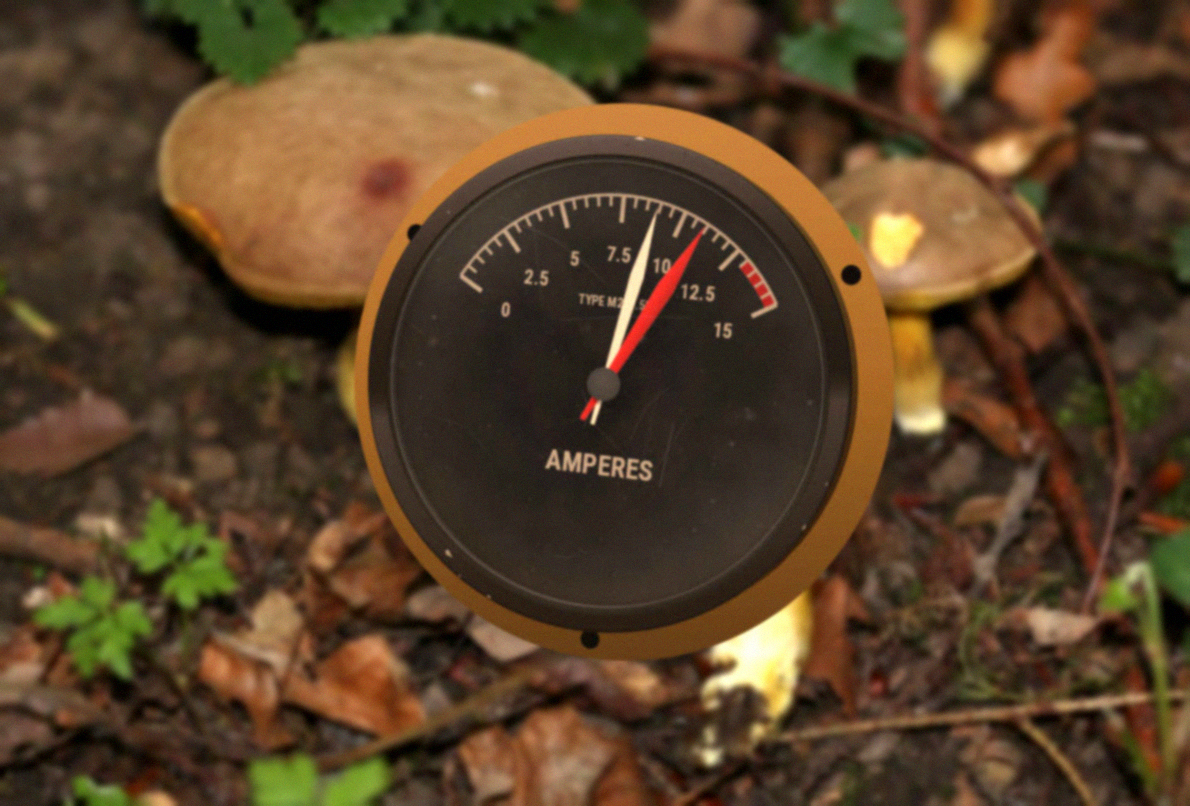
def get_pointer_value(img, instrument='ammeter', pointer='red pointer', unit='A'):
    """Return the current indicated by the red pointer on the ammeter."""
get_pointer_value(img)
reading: 11 A
